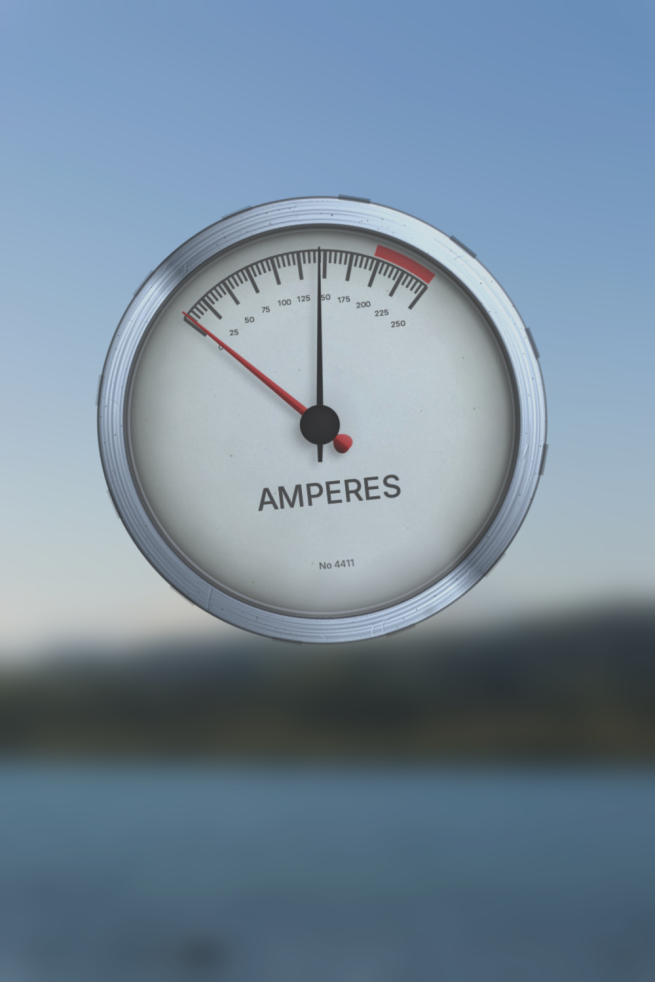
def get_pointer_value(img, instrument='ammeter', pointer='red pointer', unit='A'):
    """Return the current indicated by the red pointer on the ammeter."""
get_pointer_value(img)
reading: 5 A
